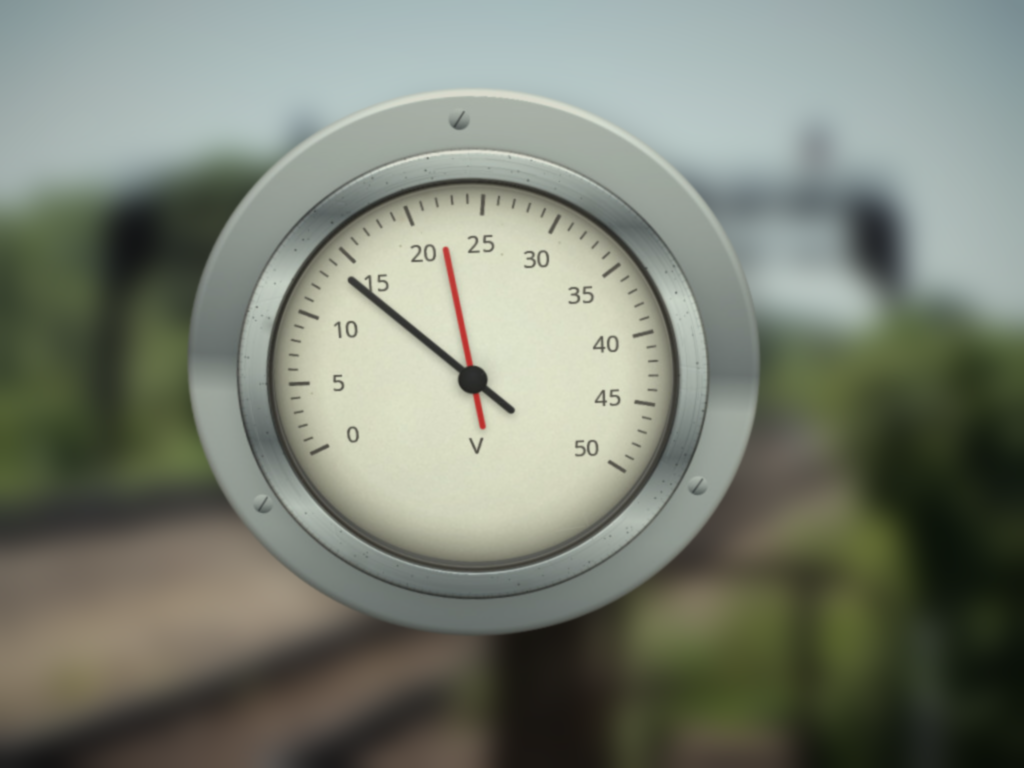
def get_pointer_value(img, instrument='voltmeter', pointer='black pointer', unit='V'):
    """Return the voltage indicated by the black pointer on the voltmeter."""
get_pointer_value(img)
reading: 14 V
